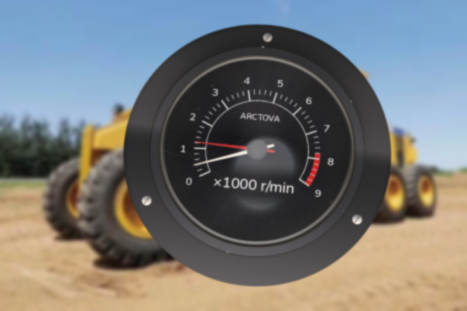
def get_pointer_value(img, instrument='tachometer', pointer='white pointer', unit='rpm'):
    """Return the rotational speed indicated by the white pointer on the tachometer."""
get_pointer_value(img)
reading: 400 rpm
